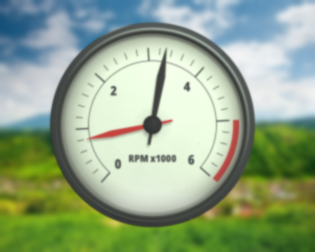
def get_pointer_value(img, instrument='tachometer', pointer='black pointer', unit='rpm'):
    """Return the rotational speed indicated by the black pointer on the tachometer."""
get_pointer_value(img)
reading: 3300 rpm
